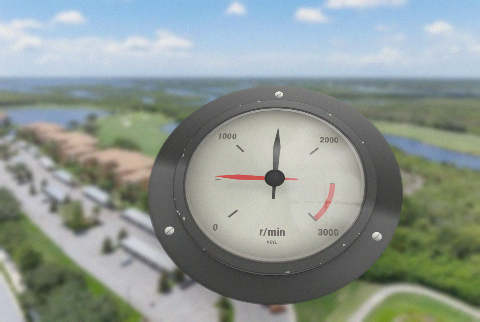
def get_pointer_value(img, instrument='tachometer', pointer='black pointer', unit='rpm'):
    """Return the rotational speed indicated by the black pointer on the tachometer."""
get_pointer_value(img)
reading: 1500 rpm
